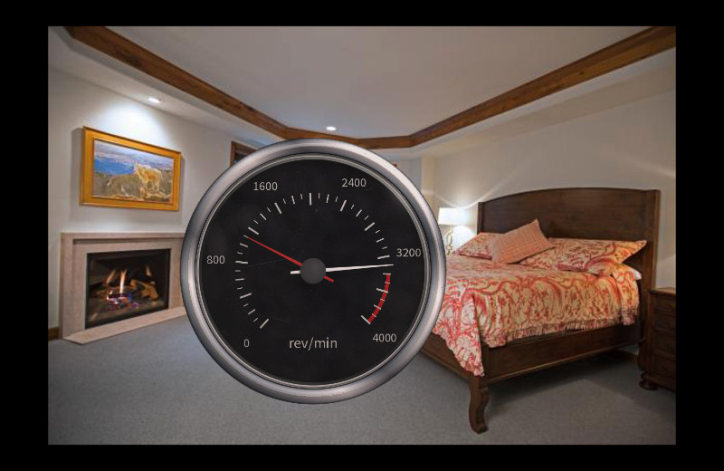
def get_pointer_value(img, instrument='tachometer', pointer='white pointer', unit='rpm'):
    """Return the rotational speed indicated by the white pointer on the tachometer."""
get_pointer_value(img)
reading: 3300 rpm
